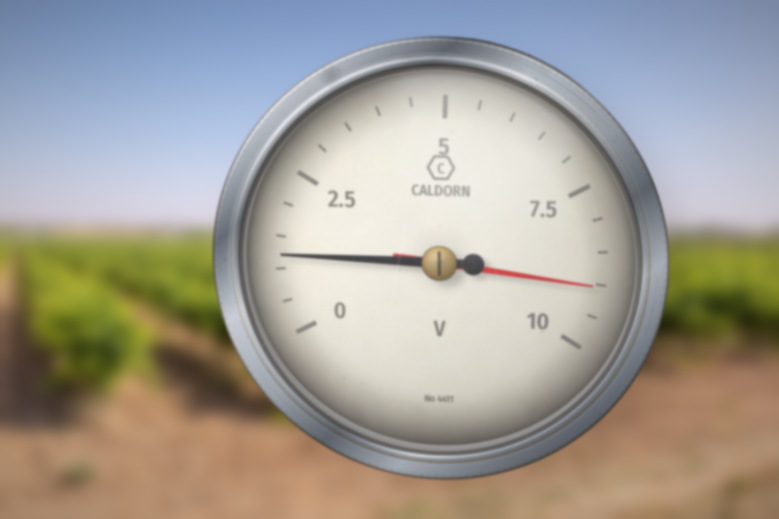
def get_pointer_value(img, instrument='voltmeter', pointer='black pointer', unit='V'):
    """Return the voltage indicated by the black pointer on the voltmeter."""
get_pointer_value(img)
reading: 1.25 V
